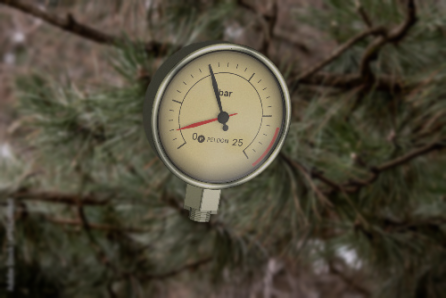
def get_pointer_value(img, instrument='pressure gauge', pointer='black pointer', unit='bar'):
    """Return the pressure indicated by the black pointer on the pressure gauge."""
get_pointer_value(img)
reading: 10 bar
